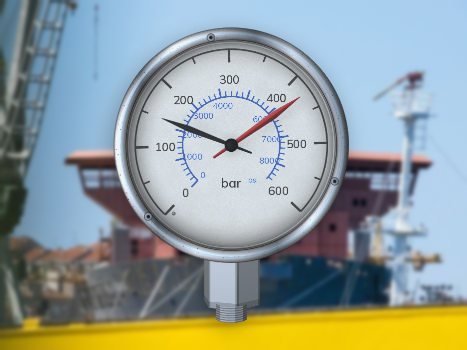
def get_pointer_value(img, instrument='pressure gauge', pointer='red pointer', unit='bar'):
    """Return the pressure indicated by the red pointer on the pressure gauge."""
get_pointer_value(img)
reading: 425 bar
